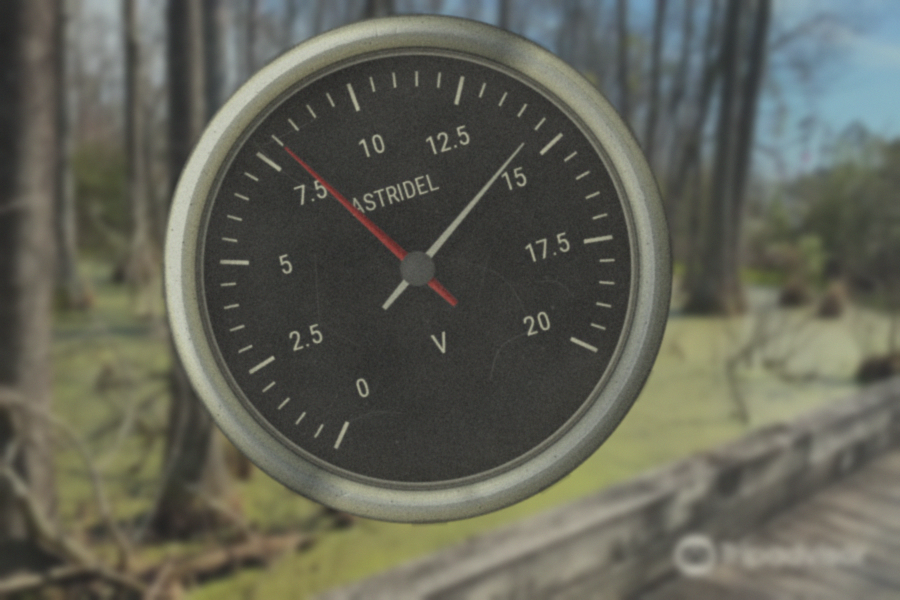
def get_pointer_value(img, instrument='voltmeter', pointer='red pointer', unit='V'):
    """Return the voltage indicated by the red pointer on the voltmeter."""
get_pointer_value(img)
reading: 8 V
